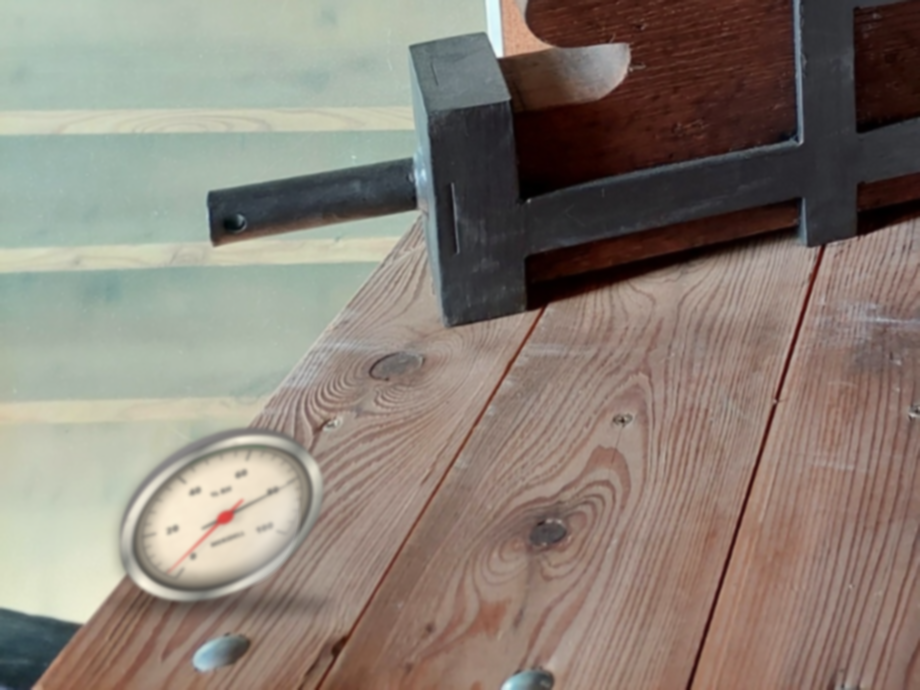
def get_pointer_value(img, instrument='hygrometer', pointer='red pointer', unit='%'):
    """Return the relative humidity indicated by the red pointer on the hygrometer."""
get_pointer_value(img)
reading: 4 %
